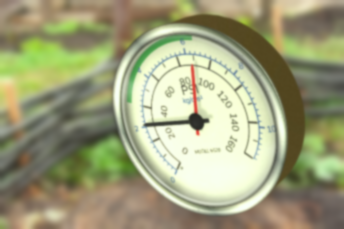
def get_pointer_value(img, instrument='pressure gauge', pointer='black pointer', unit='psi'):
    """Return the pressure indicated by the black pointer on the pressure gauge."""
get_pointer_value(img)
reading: 30 psi
